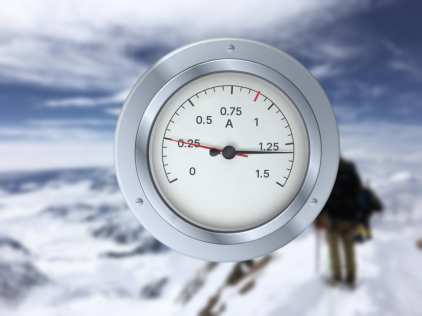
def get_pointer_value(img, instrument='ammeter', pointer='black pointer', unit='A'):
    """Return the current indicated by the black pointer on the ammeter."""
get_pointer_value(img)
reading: 1.3 A
